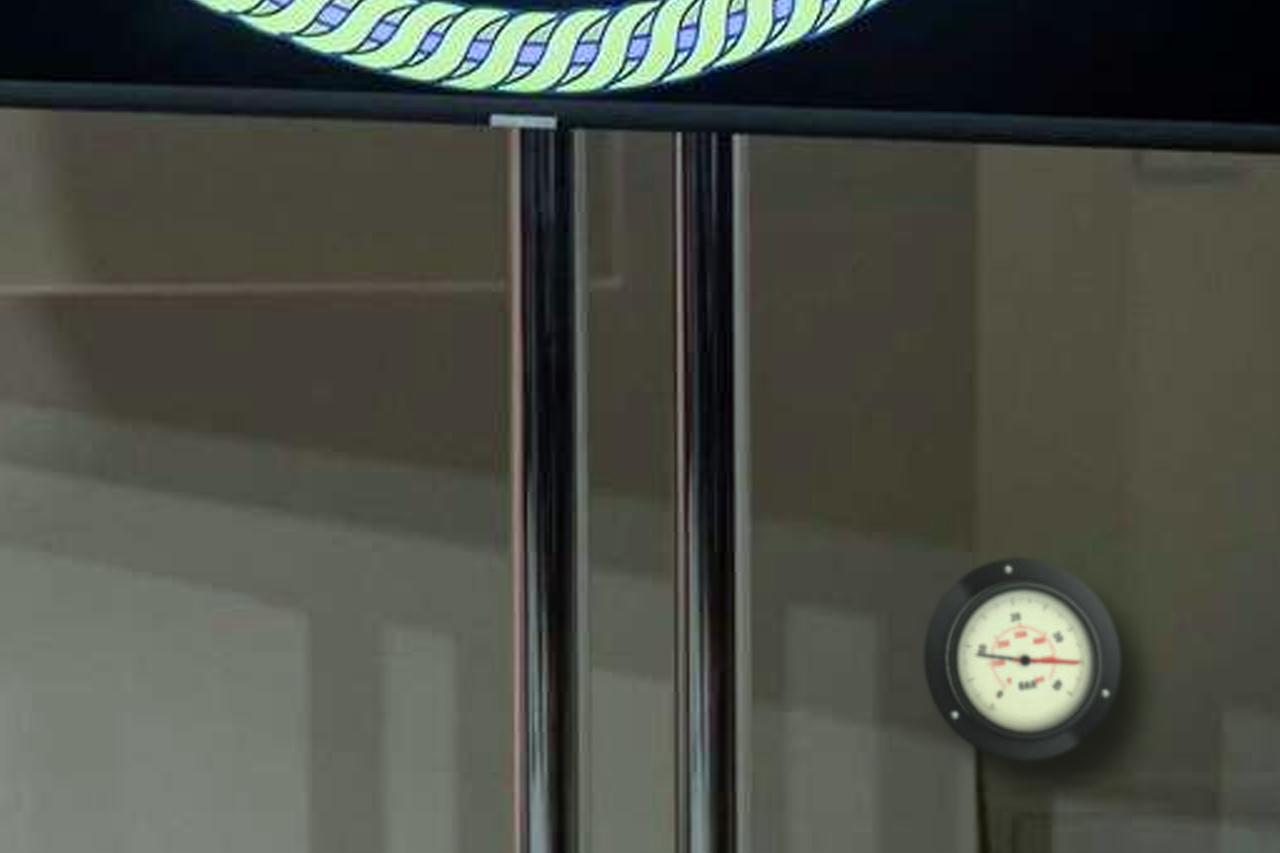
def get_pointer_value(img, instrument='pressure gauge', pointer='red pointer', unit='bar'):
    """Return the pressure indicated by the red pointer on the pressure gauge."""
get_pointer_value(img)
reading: 35 bar
